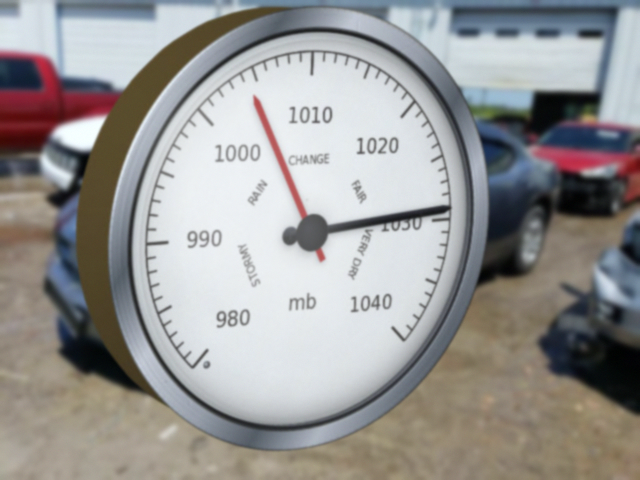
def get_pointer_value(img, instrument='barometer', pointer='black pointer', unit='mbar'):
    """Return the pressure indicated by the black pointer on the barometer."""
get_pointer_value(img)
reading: 1029 mbar
